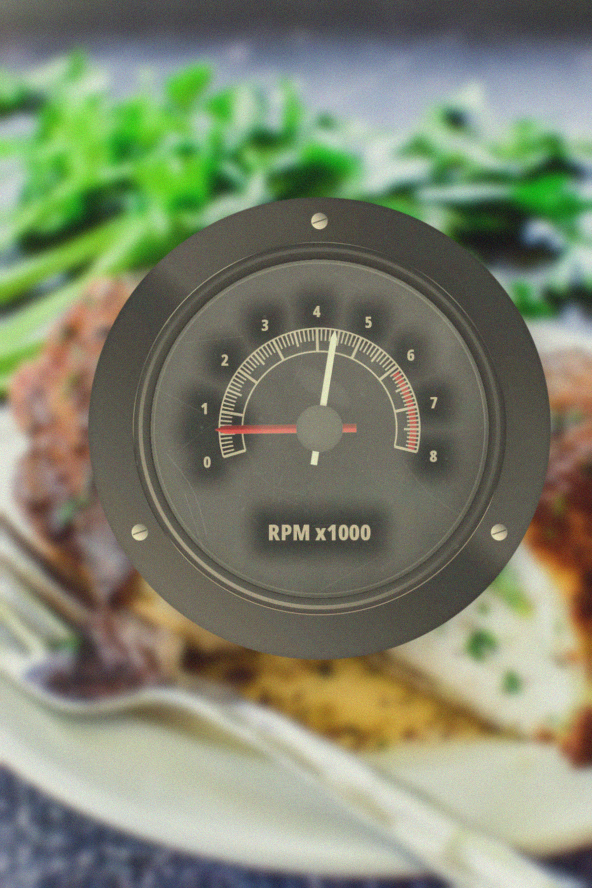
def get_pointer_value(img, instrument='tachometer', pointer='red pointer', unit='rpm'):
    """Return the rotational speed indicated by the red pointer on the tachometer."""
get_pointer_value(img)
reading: 600 rpm
